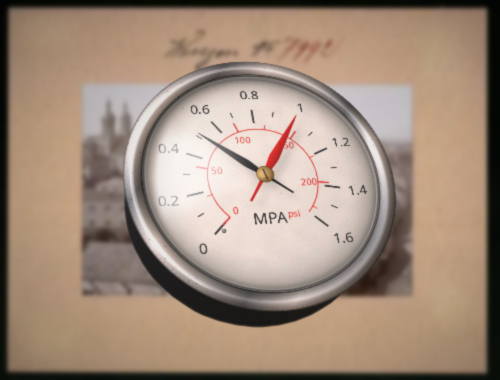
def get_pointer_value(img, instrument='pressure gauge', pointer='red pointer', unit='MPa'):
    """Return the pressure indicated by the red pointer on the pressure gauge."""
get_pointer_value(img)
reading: 1 MPa
